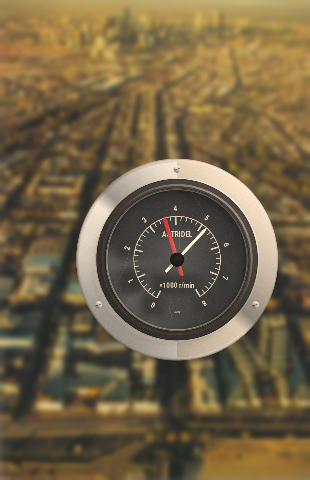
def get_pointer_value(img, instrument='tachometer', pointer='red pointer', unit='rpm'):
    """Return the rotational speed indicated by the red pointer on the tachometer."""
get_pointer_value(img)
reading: 3600 rpm
